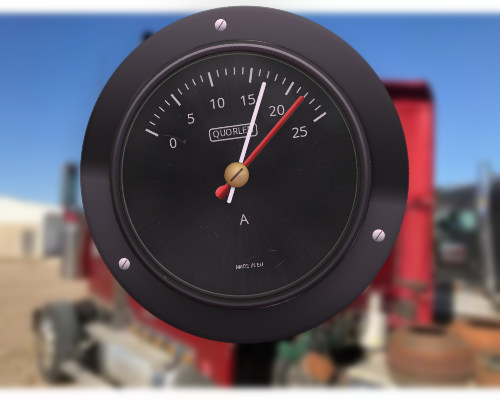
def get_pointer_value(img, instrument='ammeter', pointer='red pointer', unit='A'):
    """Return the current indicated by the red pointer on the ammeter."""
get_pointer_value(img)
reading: 22 A
